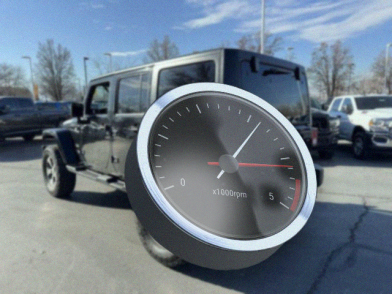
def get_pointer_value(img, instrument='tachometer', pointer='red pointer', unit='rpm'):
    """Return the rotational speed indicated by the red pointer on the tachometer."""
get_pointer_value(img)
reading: 4200 rpm
